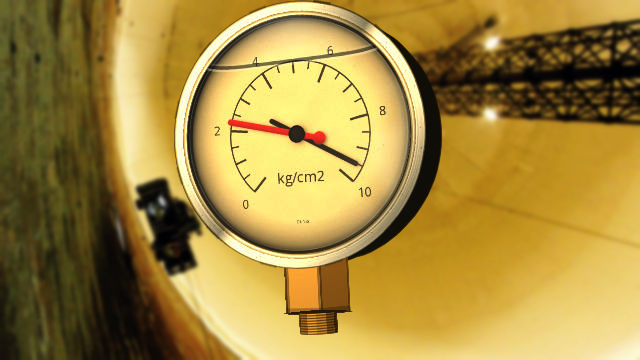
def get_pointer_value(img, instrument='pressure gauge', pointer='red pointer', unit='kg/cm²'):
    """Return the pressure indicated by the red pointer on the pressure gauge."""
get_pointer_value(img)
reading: 2.25 kg/cm²
